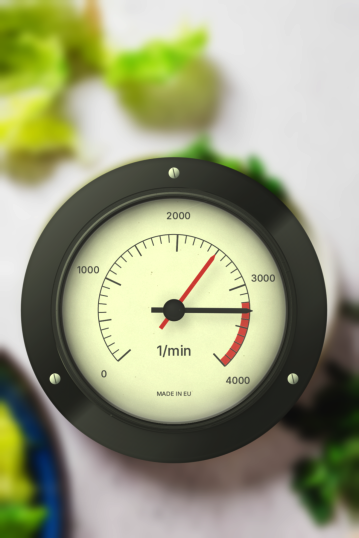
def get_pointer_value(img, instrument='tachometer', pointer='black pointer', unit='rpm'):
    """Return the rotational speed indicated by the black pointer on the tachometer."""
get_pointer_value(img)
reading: 3300 rpm
